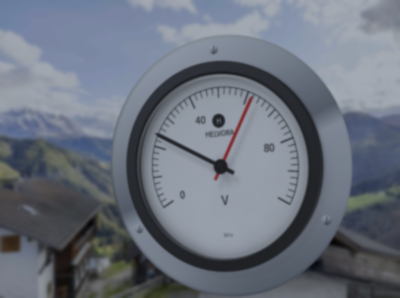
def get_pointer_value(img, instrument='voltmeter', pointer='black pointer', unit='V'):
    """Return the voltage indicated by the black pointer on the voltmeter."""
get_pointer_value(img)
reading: 24 V
